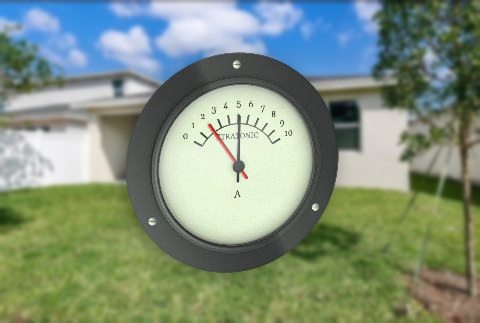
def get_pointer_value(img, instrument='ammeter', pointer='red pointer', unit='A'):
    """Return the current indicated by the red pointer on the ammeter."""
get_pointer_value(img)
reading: 2 A
